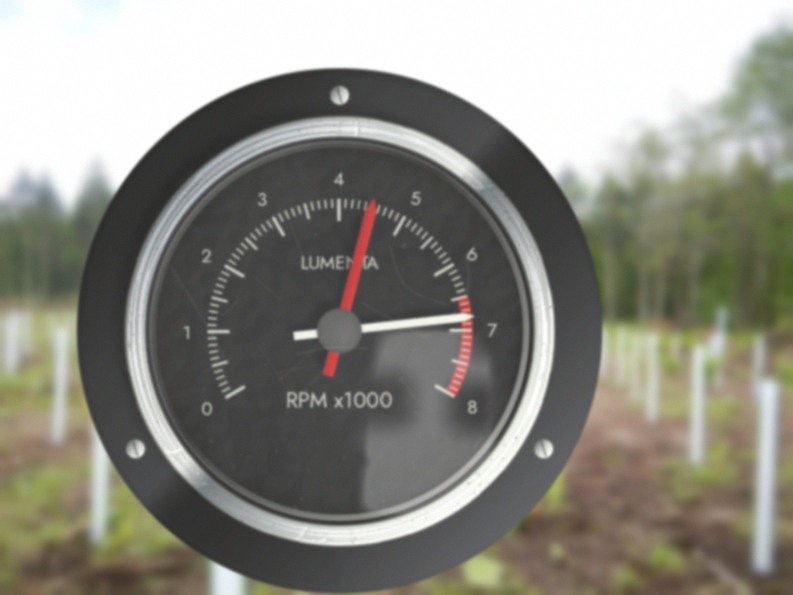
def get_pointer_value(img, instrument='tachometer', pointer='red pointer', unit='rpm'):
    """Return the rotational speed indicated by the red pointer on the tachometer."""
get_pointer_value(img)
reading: 4500 rpm
